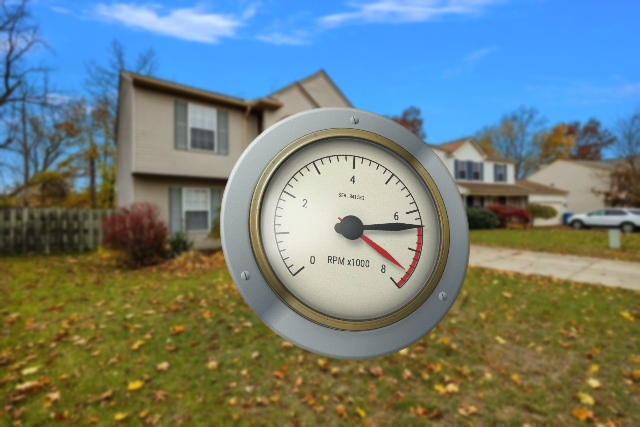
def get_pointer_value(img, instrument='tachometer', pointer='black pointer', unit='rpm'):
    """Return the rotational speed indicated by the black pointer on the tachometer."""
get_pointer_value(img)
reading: 6400 rpm
